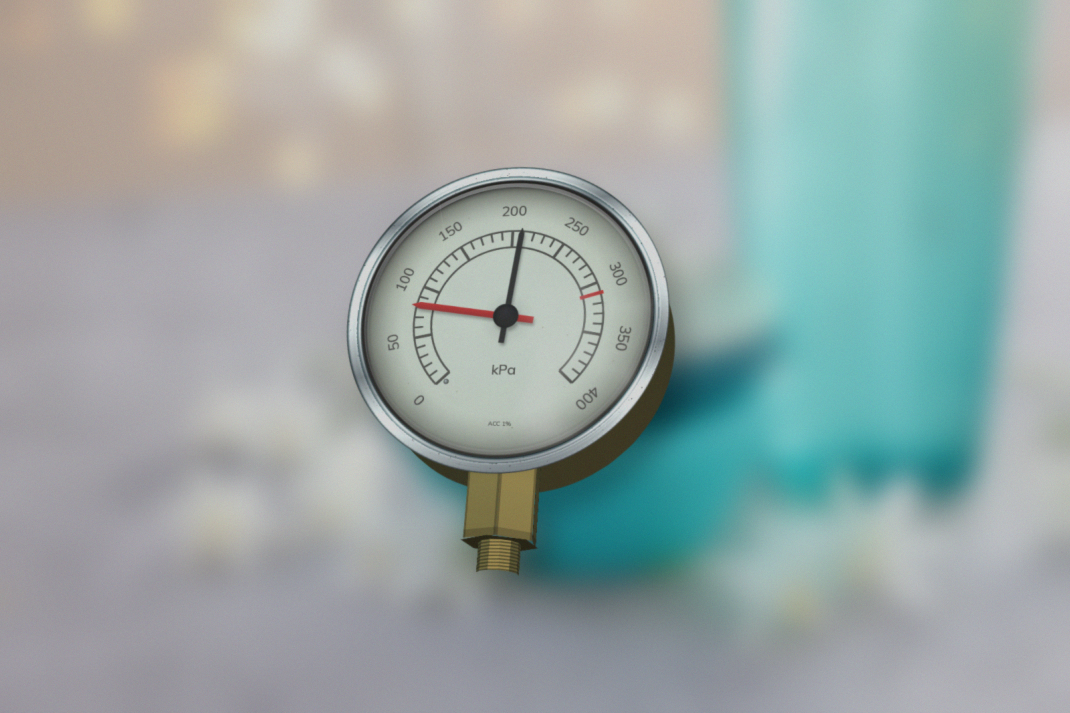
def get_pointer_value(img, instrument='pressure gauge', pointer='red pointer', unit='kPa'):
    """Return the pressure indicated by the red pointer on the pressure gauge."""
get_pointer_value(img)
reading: 80 kPa
